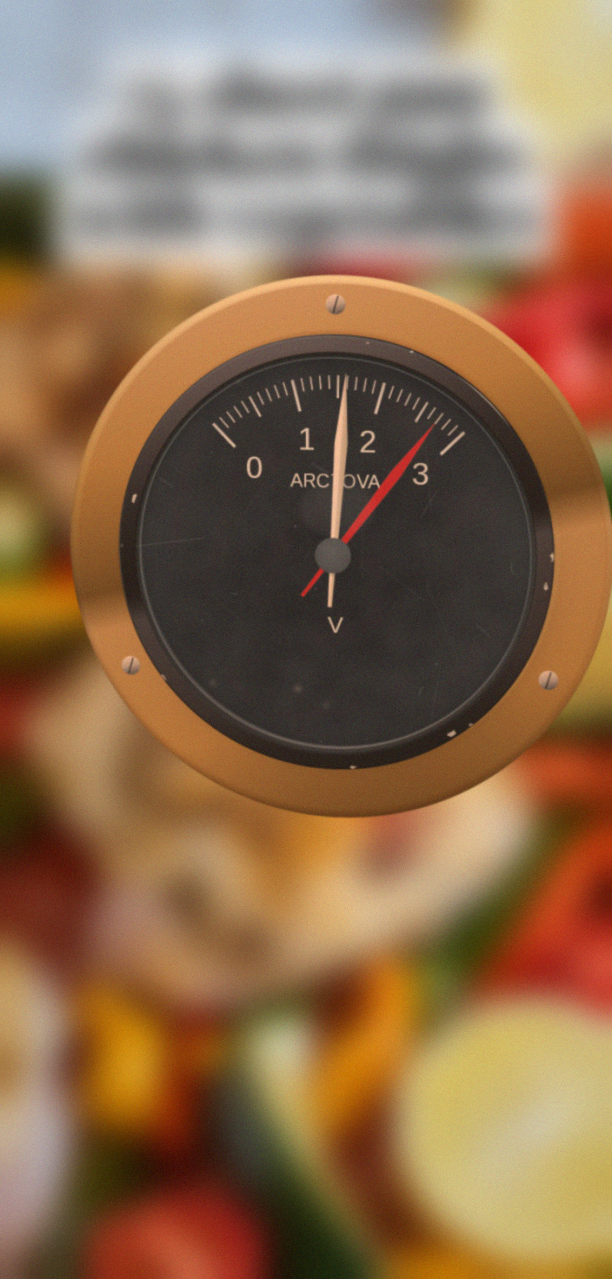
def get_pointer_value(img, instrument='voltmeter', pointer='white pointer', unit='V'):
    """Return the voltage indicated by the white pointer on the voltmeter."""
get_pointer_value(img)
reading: 1.6 V
